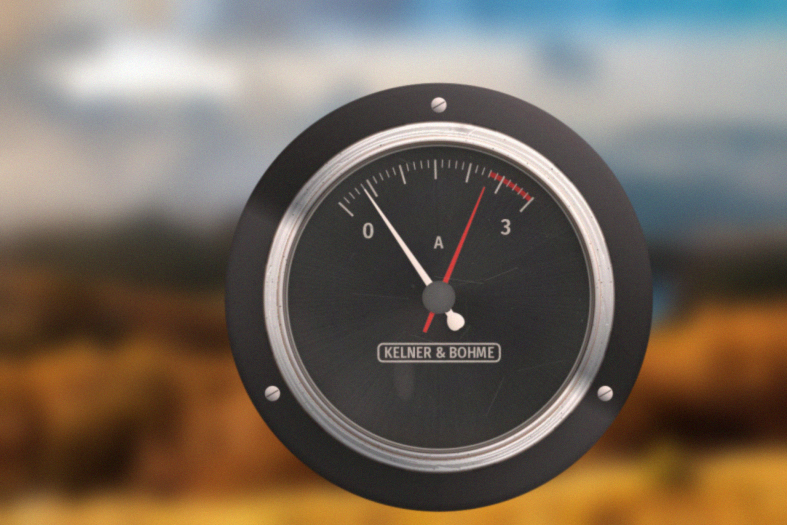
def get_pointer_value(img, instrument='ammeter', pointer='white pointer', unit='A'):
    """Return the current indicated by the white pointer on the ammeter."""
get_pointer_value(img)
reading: 0.4 A
